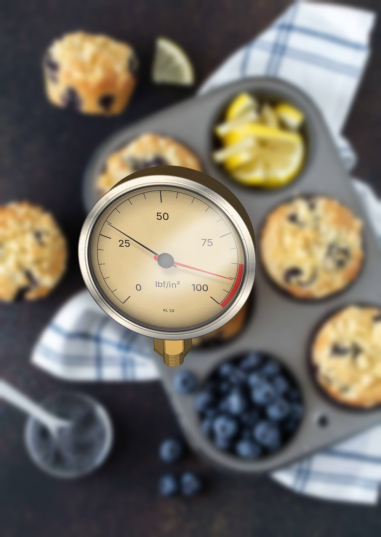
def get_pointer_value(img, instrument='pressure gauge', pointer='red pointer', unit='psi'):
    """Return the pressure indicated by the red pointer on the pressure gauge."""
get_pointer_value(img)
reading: 90 psi
